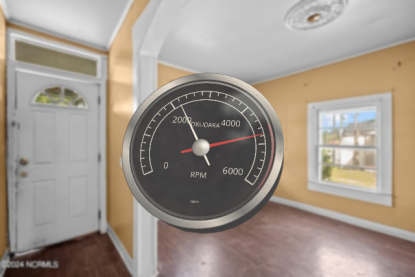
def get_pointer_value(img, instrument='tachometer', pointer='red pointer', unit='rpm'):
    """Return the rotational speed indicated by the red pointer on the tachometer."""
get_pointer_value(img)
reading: 4800 rpm
